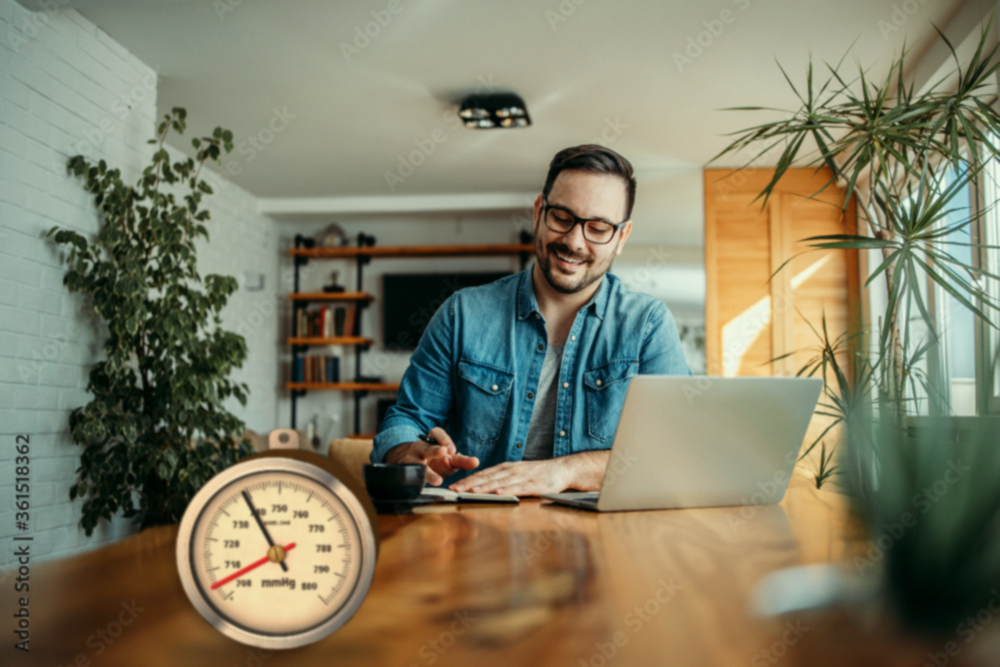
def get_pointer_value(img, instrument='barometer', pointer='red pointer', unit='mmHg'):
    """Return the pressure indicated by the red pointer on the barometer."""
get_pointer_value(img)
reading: 705 mmHg
